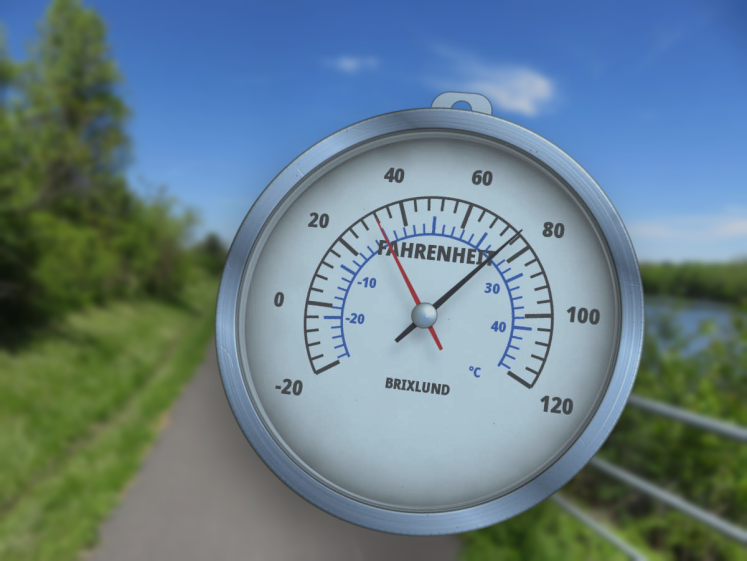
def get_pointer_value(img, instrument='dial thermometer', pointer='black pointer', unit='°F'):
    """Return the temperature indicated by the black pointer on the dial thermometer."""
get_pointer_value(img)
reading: 76 °F
